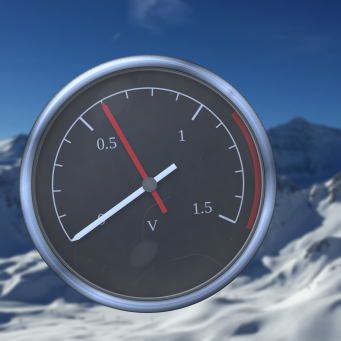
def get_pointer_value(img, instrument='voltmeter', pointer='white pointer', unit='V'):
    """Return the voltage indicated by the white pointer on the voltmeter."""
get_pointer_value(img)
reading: 0 V
